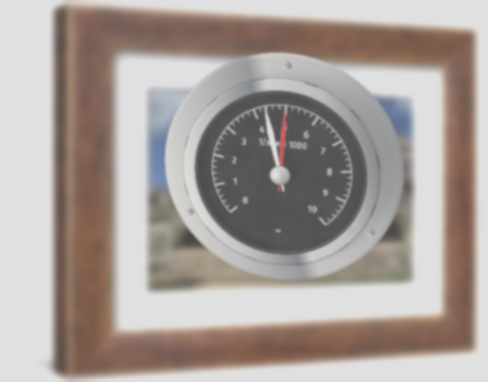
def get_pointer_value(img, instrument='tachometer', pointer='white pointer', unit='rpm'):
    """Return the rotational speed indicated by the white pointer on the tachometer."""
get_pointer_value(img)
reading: 4400 rpm
